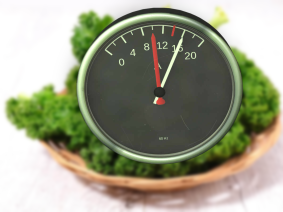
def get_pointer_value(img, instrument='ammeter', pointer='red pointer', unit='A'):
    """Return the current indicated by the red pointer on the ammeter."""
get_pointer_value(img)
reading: 10 A
